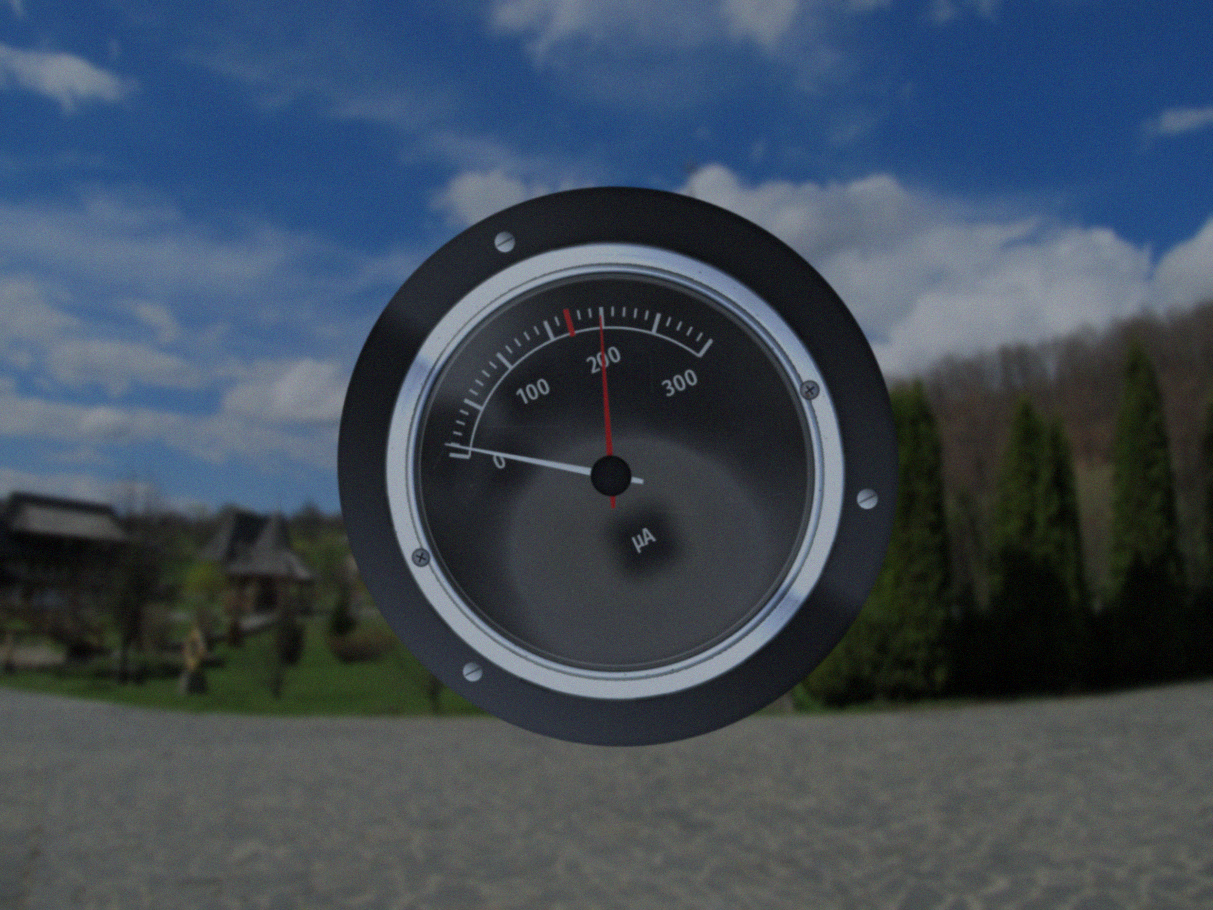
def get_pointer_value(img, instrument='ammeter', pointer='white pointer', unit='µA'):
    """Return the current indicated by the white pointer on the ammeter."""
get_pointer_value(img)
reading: 10 µA
